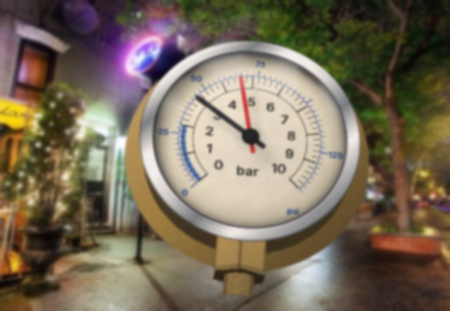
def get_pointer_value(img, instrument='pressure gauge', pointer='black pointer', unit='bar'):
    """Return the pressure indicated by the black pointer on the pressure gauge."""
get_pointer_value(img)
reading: 3 bar
